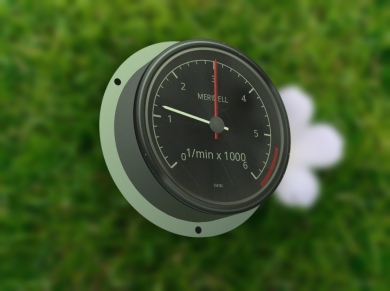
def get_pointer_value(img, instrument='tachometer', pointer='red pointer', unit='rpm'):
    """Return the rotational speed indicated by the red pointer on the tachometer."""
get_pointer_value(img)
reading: 3000 rpm
